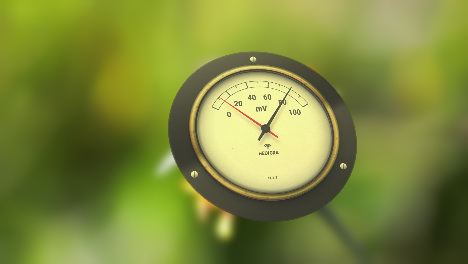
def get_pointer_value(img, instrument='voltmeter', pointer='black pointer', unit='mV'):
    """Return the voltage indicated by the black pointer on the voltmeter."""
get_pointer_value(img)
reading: 80 mV
